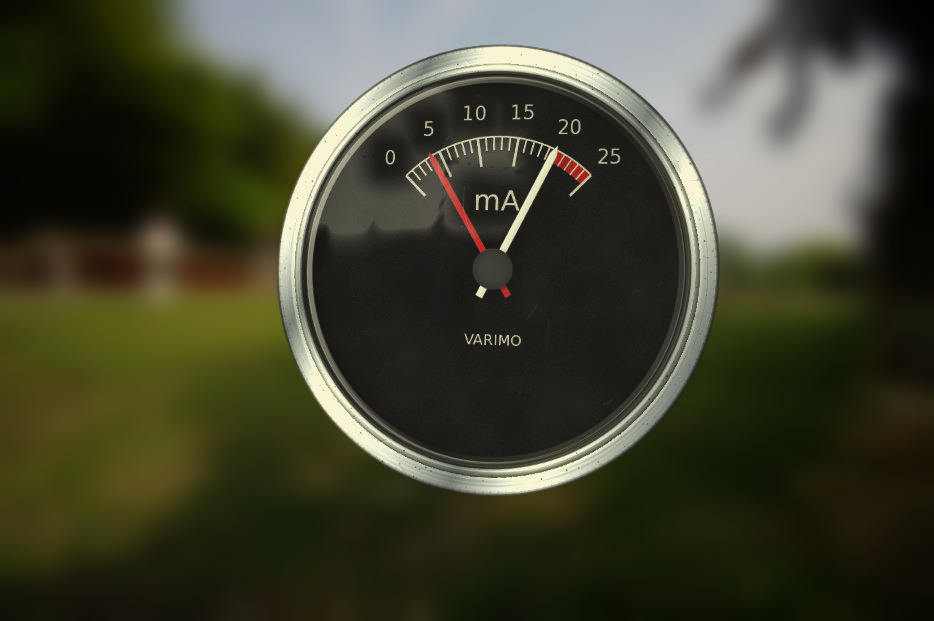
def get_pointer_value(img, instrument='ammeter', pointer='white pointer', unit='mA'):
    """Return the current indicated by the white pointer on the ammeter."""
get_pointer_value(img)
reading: 20 mA
